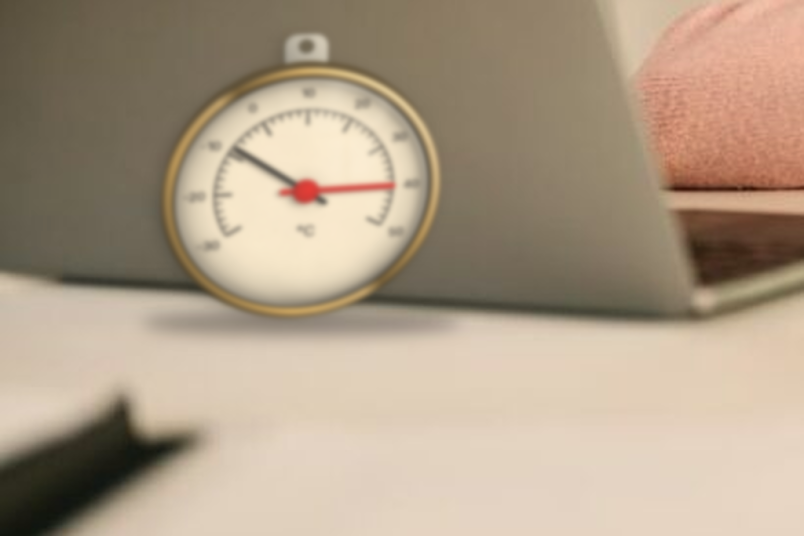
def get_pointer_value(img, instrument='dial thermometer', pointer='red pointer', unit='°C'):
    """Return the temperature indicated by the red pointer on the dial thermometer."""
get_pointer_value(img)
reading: 40 °C
